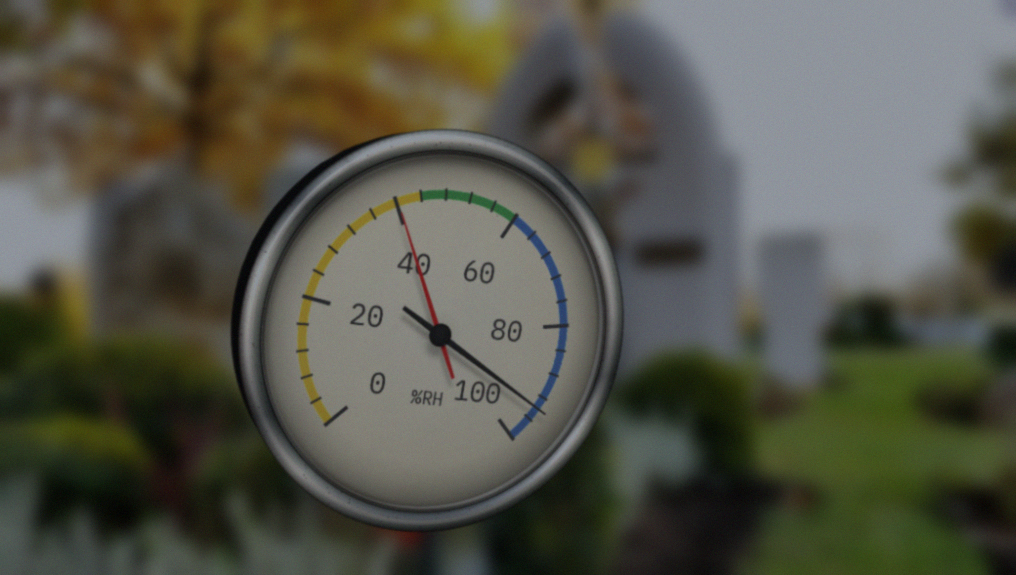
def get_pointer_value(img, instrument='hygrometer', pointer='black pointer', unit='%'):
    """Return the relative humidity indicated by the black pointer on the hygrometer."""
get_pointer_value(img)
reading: 94 %
